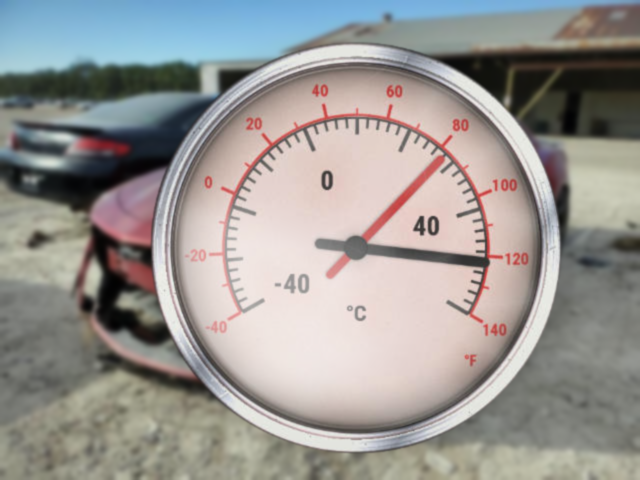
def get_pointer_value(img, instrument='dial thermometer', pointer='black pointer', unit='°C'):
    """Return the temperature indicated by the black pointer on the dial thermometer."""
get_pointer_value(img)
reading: 50 °C
